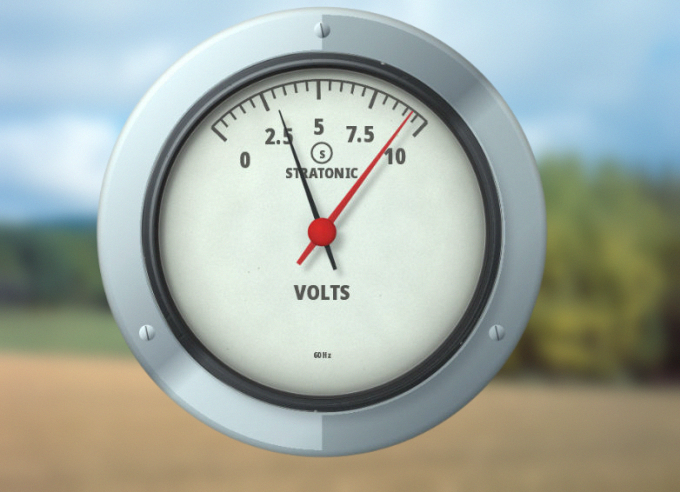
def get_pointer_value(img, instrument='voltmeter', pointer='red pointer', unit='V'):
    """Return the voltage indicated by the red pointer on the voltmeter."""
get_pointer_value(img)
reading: 9.25 V
